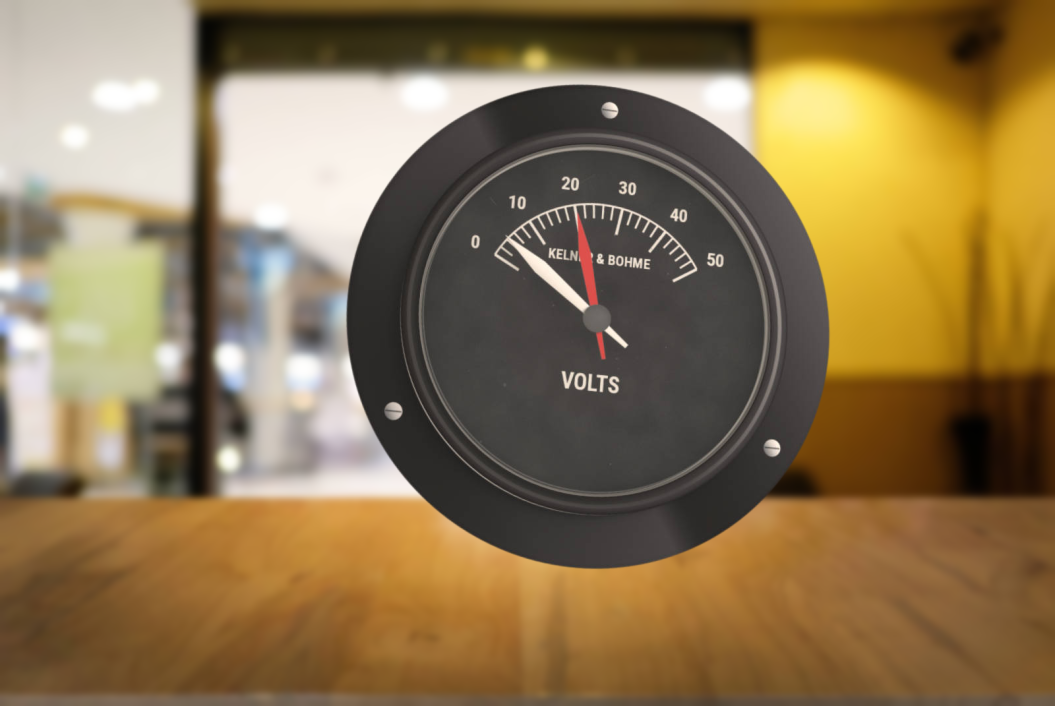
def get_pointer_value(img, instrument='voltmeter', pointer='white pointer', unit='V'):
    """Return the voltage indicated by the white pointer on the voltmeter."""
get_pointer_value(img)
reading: 4 V
